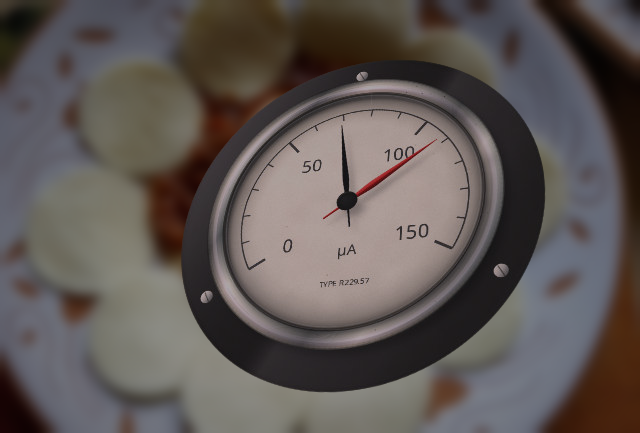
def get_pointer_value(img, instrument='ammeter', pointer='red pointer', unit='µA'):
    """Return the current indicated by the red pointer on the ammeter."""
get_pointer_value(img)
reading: 110 µA
